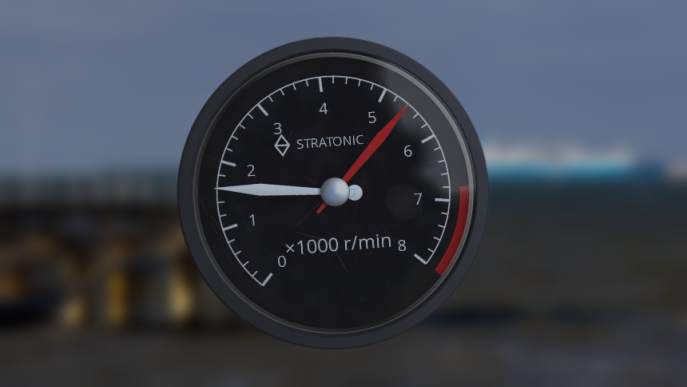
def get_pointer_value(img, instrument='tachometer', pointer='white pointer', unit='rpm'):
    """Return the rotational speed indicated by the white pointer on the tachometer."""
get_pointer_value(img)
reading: 1600 rpm
